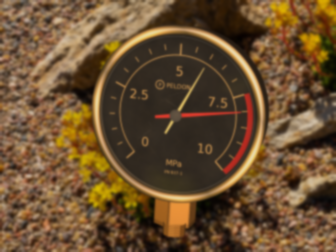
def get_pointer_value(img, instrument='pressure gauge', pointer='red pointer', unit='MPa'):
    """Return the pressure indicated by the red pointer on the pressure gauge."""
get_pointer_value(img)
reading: 8 MPa
